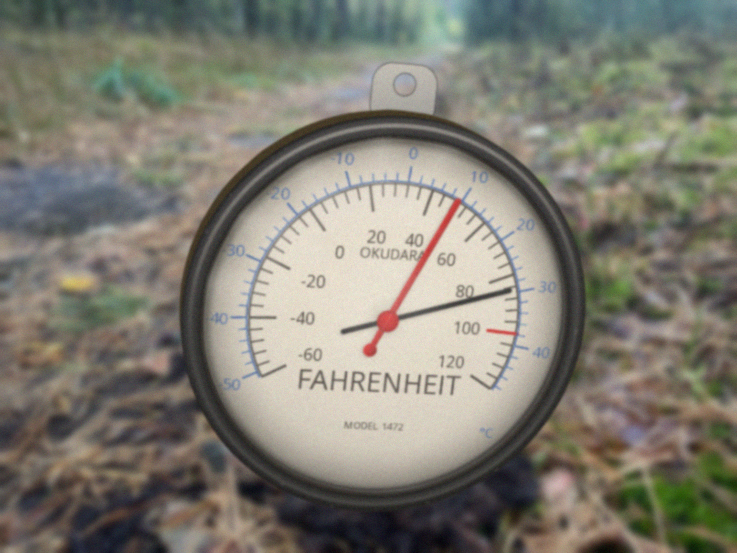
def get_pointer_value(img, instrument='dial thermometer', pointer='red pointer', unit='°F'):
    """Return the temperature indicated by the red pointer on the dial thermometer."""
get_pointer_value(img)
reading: 48 °F
